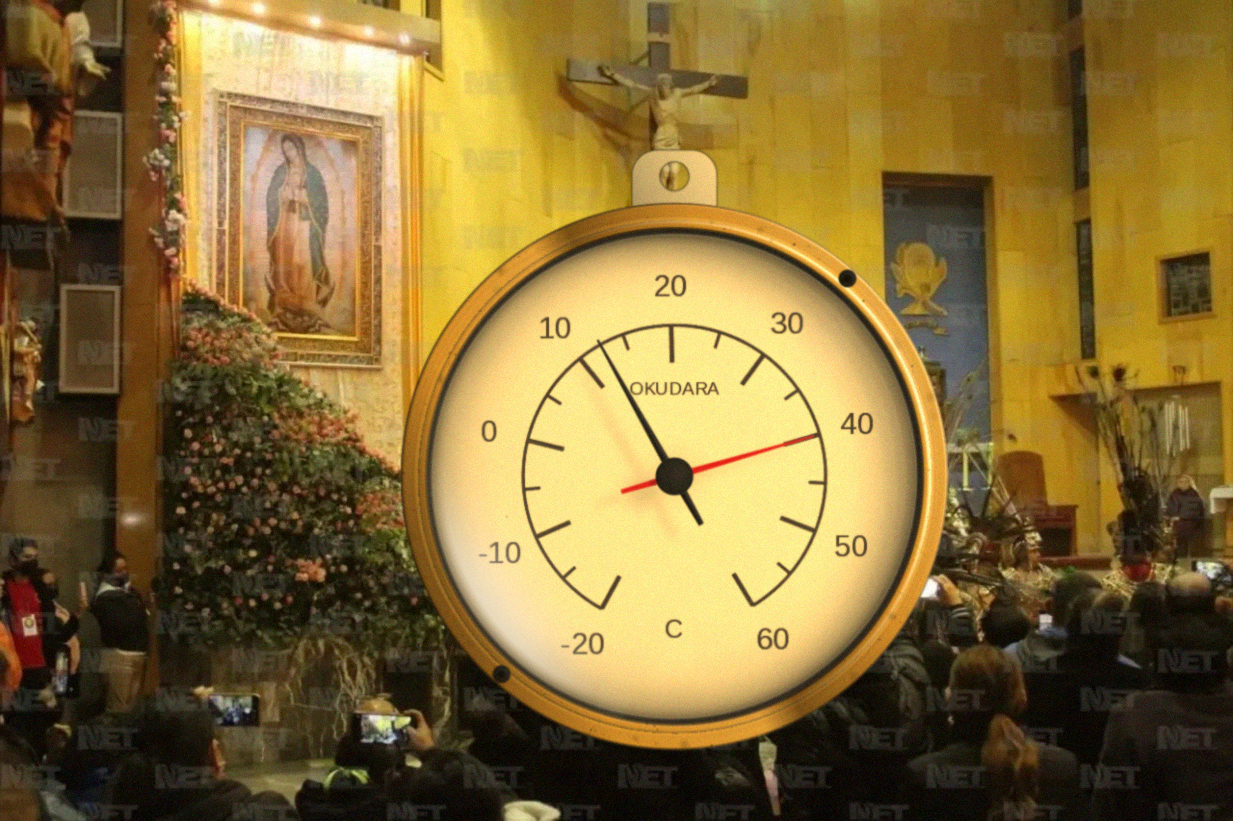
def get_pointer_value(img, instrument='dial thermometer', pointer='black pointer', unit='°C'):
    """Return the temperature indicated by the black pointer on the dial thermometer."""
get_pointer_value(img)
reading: 12.5 °C
